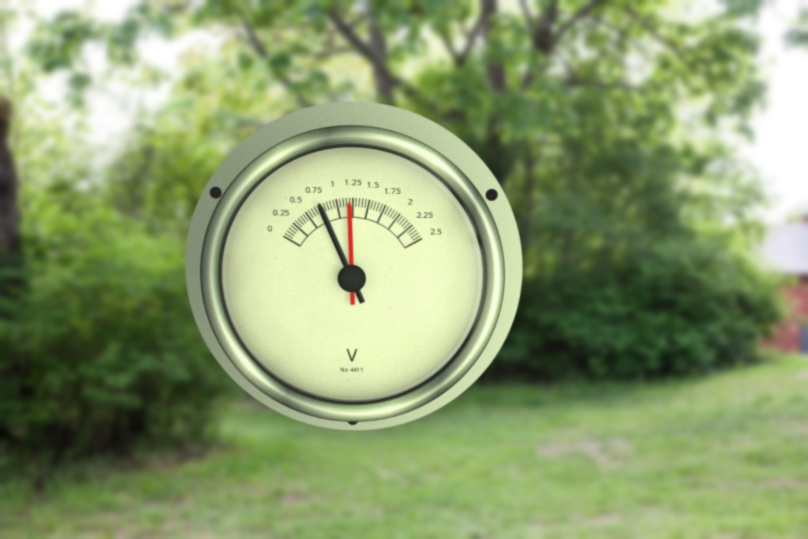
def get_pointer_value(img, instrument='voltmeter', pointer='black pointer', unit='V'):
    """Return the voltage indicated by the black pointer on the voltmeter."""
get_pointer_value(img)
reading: 0.75 V
